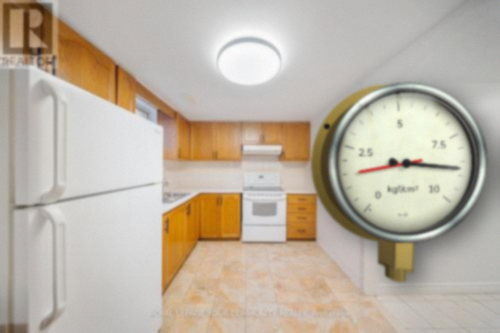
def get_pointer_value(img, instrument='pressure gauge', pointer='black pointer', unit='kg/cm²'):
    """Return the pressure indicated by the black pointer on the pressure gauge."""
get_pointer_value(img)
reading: 8.75 kg/cm²
